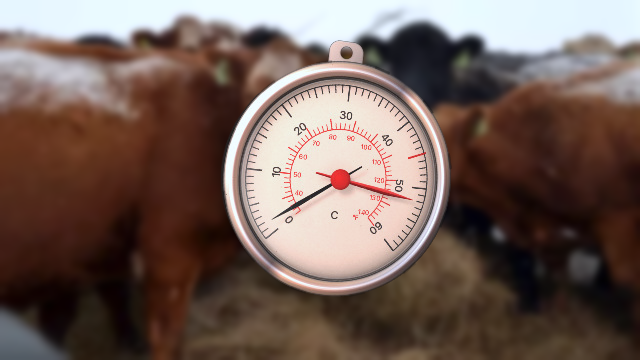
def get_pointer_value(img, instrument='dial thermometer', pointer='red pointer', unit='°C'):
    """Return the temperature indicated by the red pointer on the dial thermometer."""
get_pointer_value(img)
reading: 52 °C
